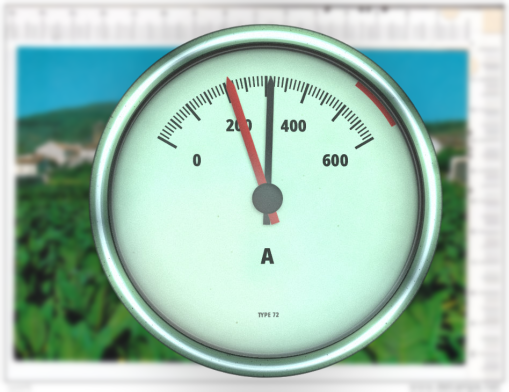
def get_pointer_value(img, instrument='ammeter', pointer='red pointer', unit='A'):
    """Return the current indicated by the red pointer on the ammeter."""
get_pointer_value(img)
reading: 210 A
